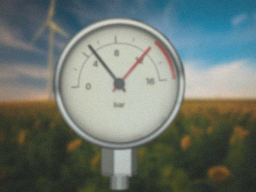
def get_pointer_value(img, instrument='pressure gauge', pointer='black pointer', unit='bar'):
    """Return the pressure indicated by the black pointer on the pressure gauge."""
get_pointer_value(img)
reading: 5 bar
